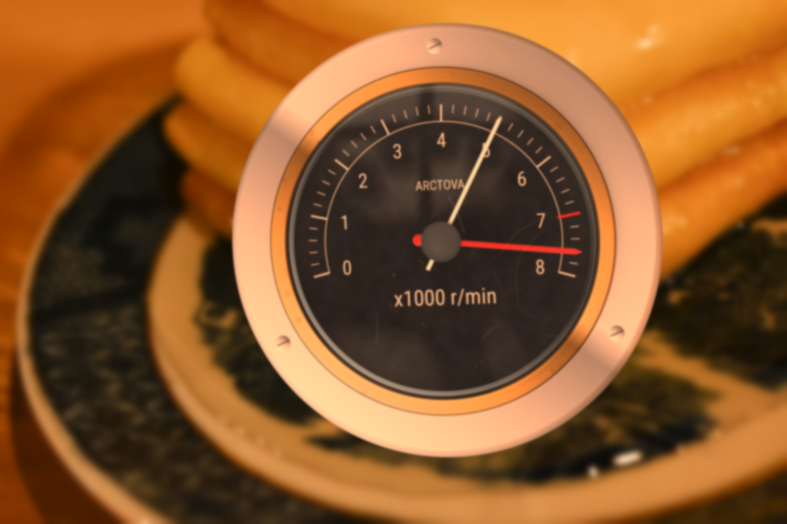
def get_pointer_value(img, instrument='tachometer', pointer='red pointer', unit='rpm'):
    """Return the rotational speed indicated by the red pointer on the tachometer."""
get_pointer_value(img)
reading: 7600 rpm
